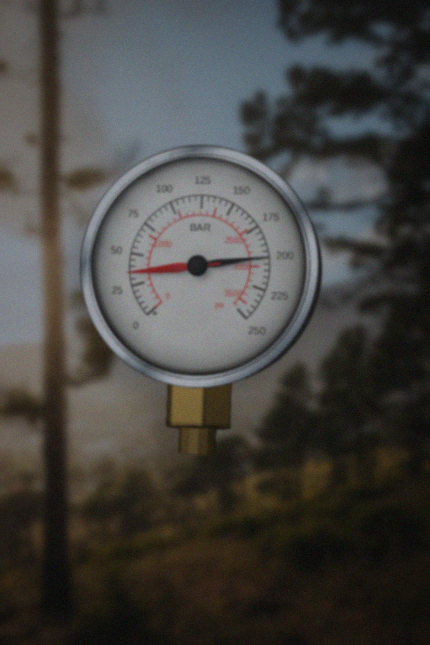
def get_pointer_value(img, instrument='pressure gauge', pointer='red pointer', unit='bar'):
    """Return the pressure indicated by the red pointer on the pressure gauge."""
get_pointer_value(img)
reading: 35 bar
